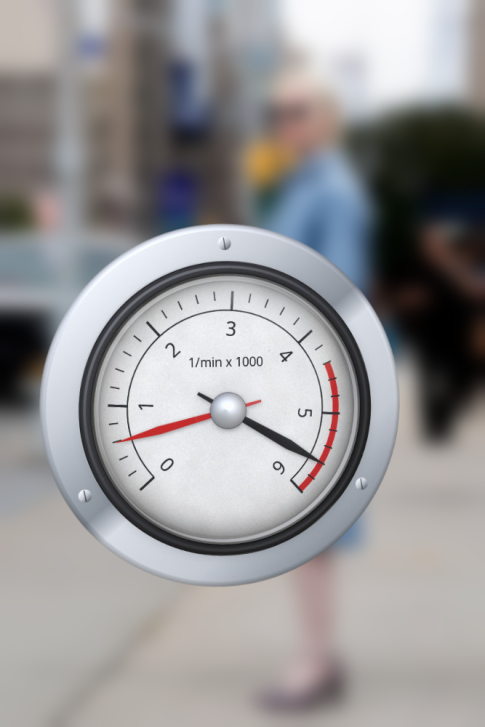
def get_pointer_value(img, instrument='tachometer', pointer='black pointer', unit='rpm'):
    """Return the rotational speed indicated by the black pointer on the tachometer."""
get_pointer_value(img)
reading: 5600 rpm
